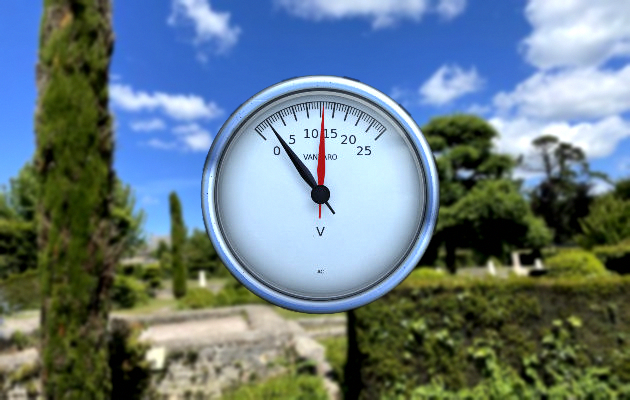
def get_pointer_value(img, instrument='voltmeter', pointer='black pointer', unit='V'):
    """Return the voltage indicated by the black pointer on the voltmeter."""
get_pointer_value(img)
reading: 2.5 V
